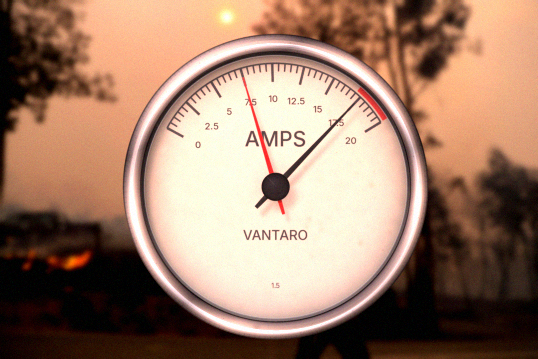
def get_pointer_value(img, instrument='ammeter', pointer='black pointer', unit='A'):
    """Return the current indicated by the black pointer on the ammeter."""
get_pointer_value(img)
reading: 17.5 A
